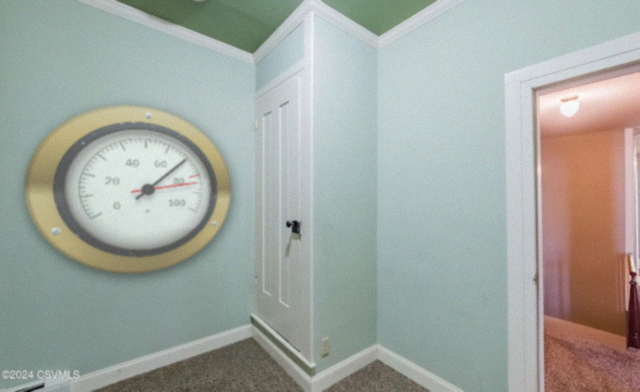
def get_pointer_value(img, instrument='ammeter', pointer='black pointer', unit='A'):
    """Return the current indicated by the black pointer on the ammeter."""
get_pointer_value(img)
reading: 70 A
